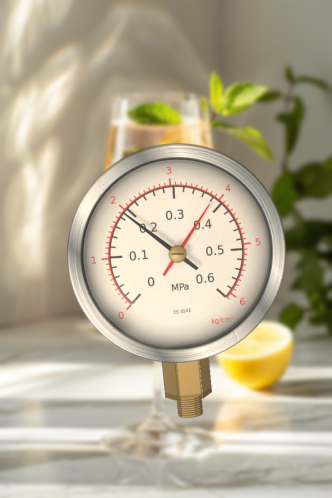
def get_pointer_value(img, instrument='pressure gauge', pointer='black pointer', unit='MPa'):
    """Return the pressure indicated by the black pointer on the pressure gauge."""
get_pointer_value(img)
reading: 0.19 MPa
